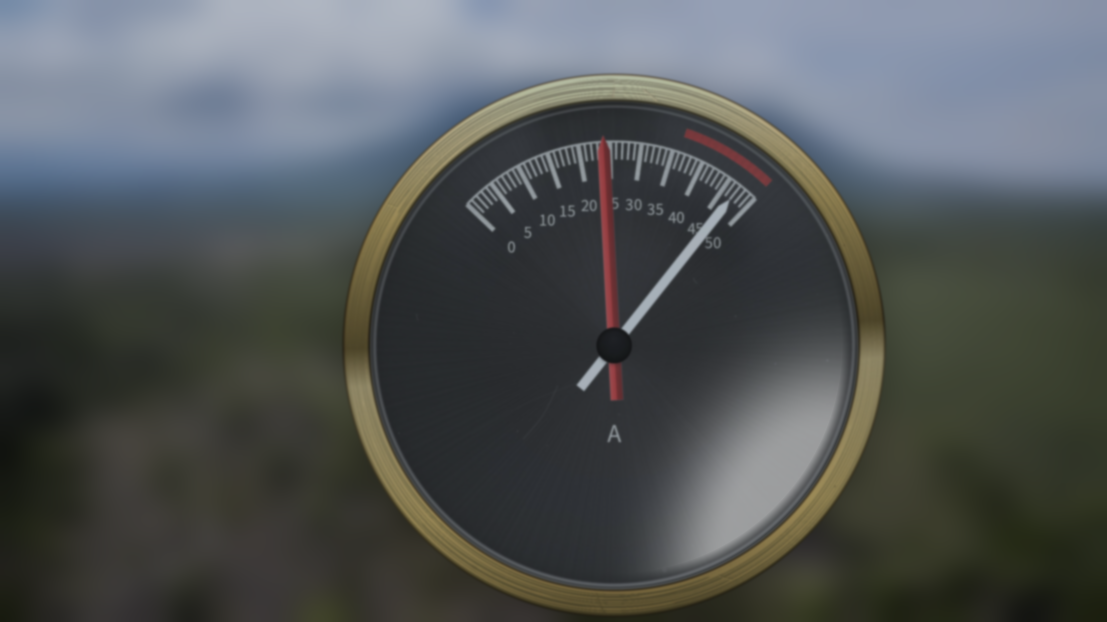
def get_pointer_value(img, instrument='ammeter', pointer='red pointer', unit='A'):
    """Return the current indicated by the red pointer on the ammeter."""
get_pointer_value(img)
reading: 24 A
